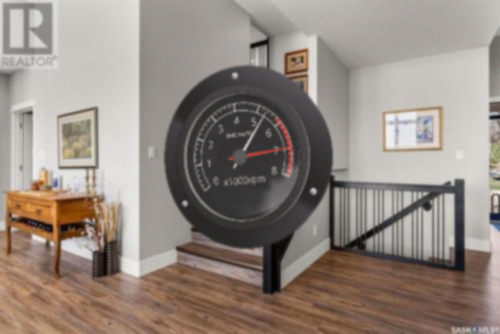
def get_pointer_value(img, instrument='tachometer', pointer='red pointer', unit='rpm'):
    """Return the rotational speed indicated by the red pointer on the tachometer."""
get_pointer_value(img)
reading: 7000 rpm
